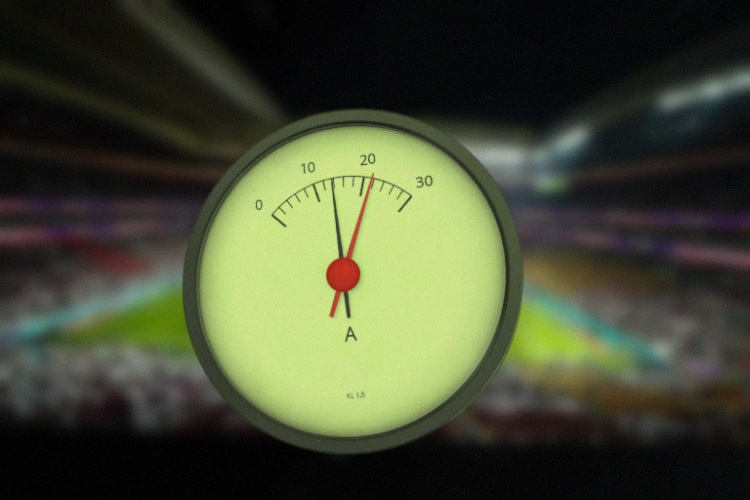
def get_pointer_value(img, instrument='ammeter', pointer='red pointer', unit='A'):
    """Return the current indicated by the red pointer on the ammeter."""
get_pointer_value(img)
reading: 22 A
